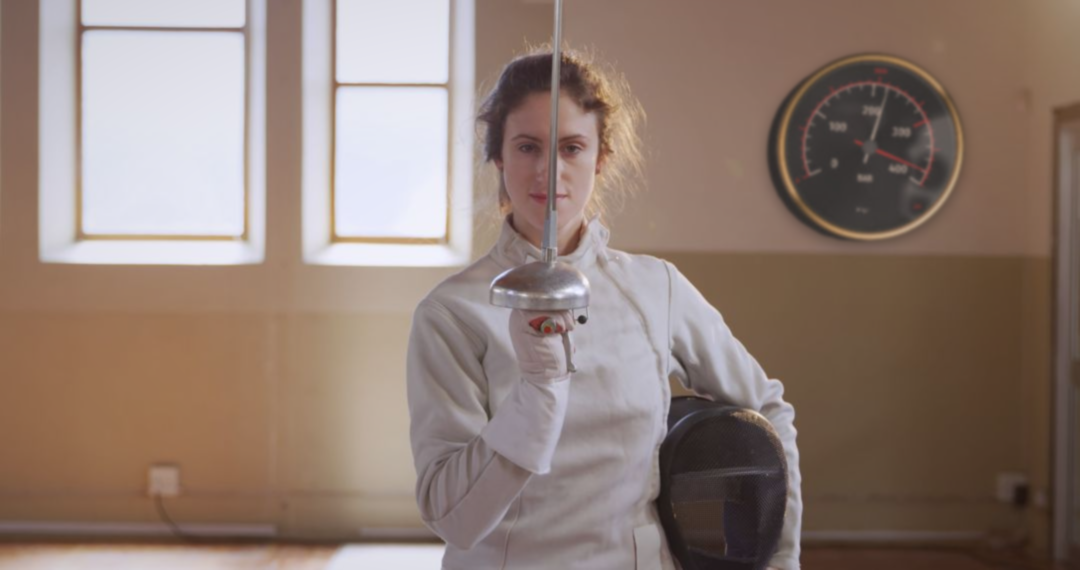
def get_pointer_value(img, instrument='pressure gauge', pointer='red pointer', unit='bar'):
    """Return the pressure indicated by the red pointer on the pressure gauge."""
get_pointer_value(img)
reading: 380 bar
